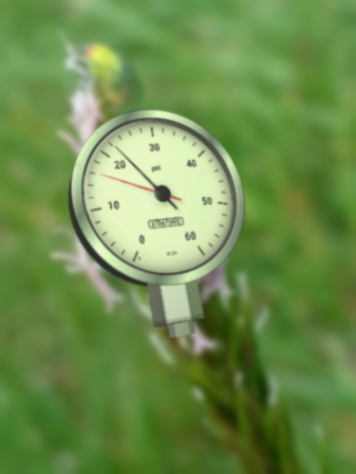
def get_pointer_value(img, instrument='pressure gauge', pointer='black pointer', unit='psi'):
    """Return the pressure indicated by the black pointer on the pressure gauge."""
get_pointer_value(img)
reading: 22 psi
